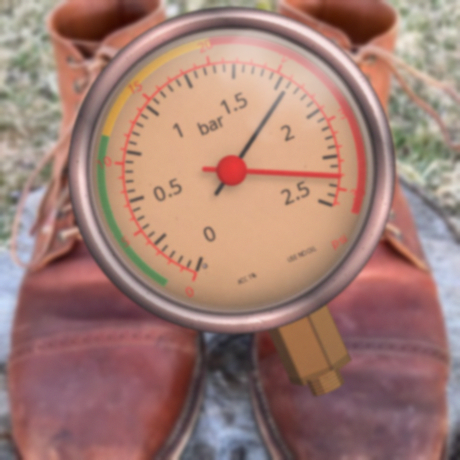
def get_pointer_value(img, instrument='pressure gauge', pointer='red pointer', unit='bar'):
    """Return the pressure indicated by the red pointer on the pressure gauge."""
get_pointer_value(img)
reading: 2.35 bar
